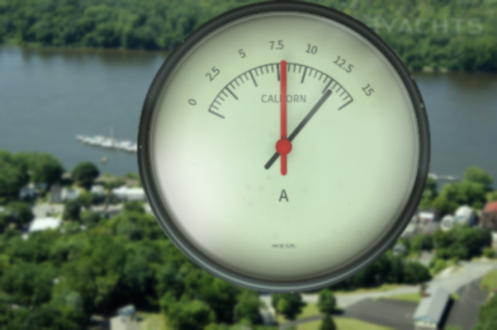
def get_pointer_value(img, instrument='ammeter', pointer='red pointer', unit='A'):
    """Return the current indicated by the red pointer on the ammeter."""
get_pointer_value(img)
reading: 8 A
